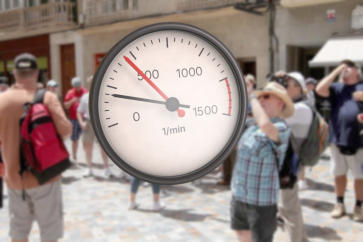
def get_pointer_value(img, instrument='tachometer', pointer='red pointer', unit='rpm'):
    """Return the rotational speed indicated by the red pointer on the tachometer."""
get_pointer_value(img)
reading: 450 rpm
